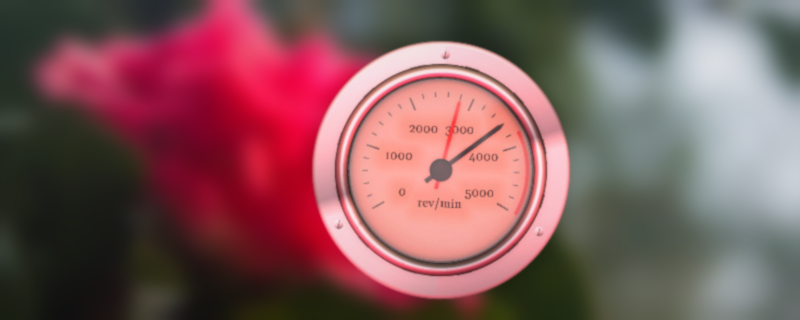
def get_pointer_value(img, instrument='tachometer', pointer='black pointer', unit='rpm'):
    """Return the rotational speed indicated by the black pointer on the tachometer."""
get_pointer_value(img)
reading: 3600 rpm
